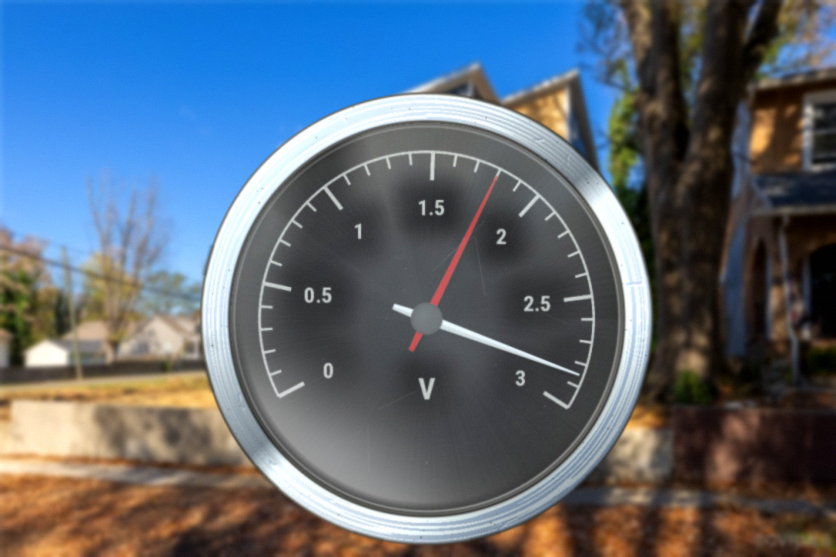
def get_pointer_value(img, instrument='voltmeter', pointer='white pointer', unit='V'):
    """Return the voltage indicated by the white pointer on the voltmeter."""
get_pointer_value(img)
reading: 2.85 V
